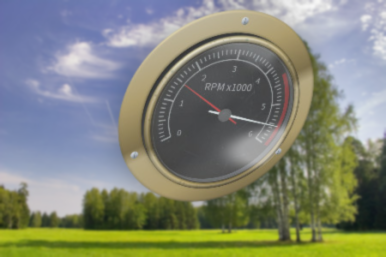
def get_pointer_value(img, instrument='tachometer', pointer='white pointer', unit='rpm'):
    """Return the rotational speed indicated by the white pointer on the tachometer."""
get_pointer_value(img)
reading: 5500 rpm
